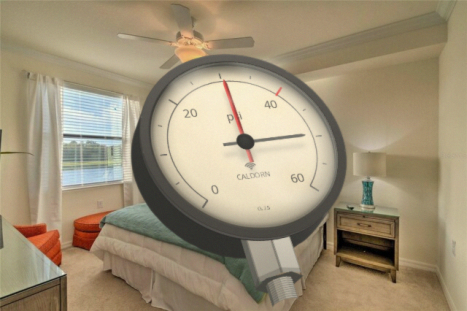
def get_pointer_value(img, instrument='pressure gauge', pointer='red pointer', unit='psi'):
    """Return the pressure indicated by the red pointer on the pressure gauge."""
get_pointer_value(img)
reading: 30 psi
